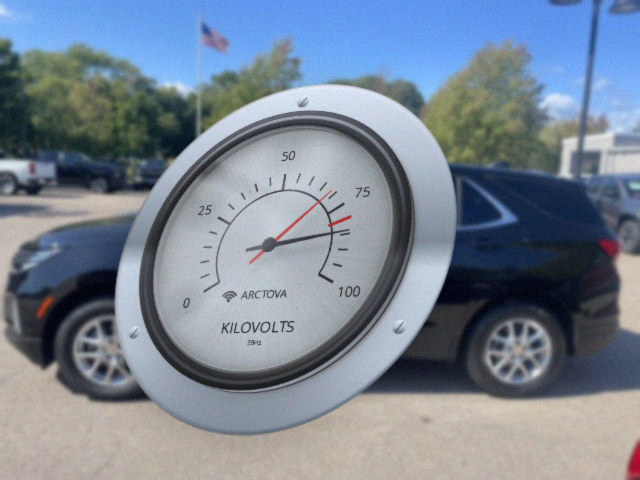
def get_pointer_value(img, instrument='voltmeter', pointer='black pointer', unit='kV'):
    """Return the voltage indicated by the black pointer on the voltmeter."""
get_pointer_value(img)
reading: 85 kV
